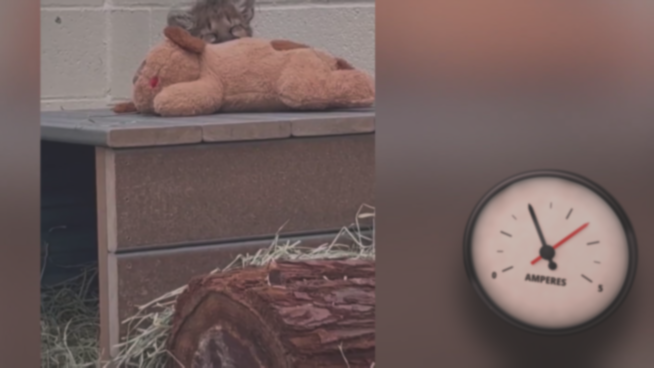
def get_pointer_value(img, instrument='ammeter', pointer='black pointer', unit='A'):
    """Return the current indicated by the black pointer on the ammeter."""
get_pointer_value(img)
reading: 2 A
